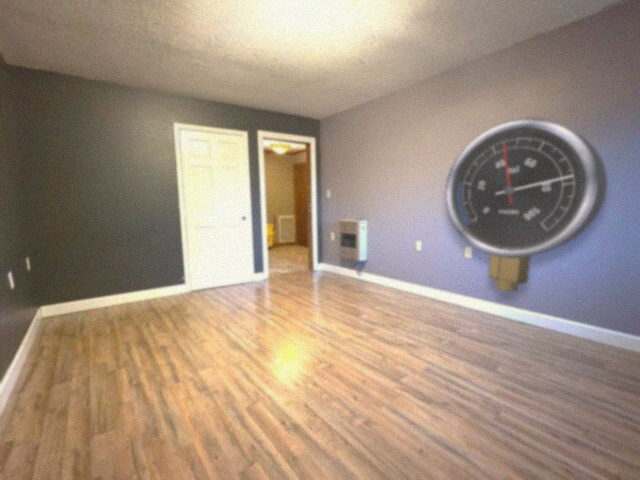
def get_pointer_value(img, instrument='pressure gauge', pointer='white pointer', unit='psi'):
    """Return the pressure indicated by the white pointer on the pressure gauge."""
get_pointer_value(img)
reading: 77.5 psi
